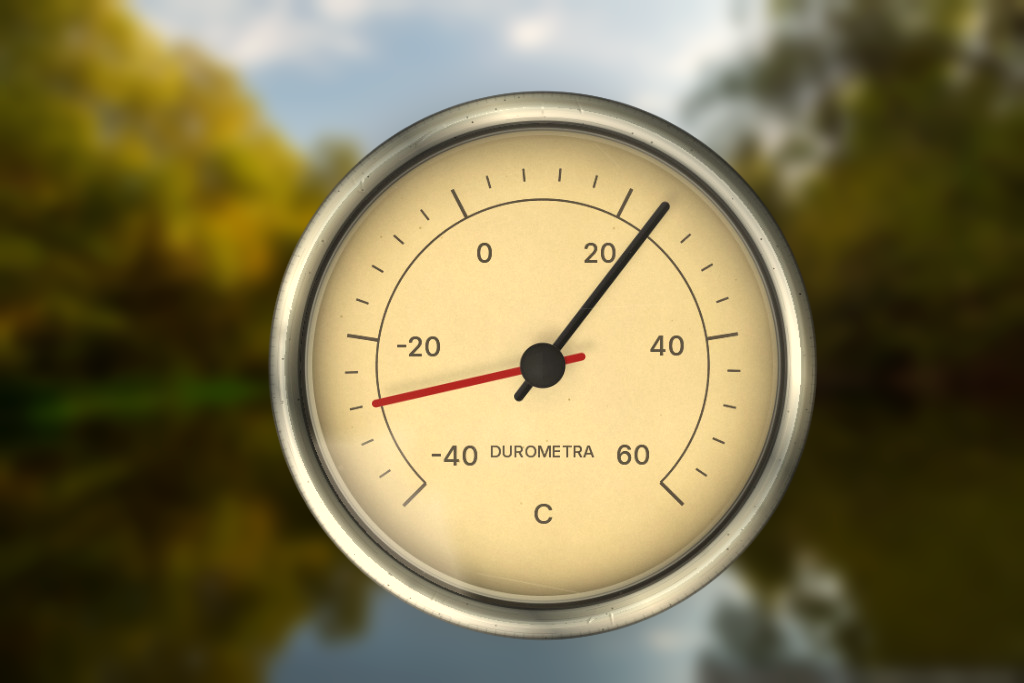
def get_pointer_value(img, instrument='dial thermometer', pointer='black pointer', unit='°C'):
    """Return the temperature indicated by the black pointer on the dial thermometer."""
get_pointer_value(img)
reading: 24 °C
